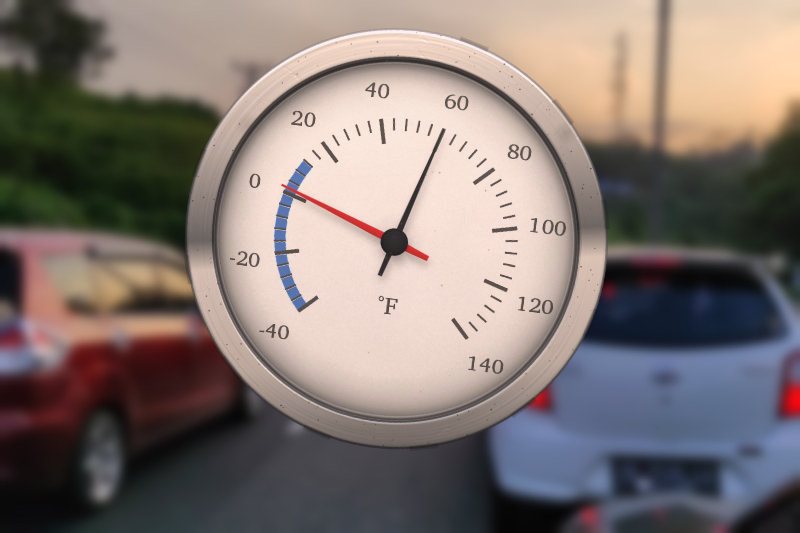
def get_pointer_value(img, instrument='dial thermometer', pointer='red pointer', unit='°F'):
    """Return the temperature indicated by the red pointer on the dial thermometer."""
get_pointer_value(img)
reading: 2 °F
